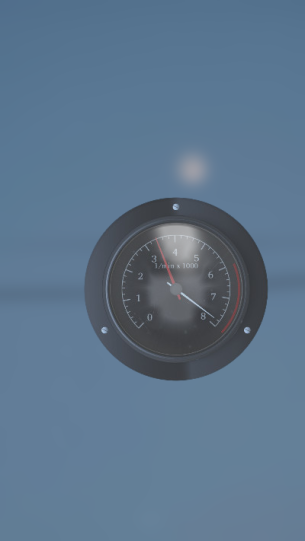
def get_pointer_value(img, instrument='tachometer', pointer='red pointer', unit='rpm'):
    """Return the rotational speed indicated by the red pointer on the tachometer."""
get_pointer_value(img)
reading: 3400 rpm
